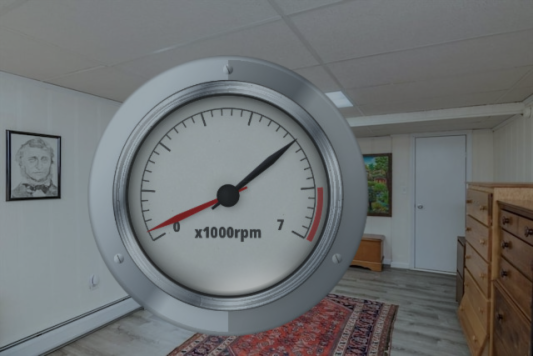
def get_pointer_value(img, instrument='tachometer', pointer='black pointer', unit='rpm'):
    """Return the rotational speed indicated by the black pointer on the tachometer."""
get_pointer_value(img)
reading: 5000 rpm
